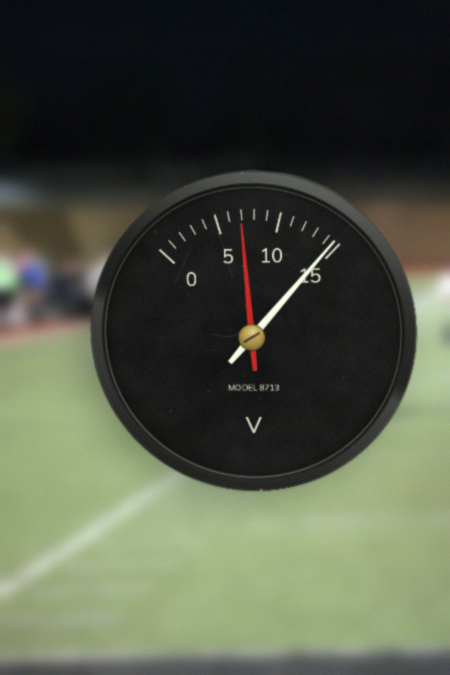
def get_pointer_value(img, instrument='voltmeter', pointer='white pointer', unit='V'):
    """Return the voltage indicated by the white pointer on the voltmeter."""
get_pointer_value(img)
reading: 14.5 V
